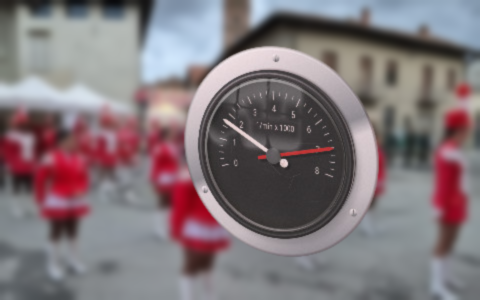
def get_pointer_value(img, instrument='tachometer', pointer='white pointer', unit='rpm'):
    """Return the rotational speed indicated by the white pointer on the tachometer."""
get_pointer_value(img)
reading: 1750 rpm
